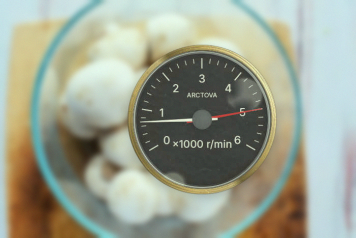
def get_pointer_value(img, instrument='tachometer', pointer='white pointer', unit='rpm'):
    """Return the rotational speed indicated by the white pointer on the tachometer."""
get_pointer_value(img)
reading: 700 rpm
